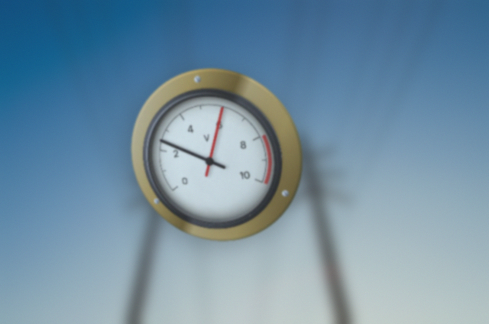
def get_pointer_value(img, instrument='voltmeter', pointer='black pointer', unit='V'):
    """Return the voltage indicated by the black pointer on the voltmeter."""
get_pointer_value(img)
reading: 2.5 V
